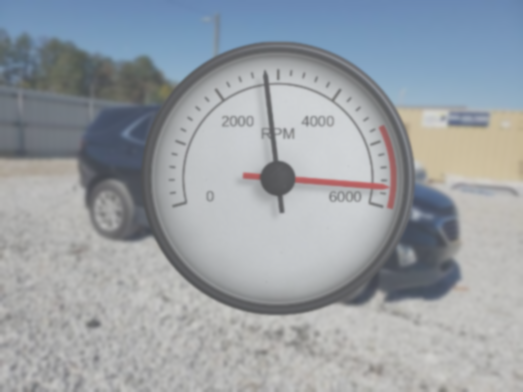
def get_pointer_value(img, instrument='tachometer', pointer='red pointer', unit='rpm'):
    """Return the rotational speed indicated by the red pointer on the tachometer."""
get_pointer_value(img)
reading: 5700 rpm
